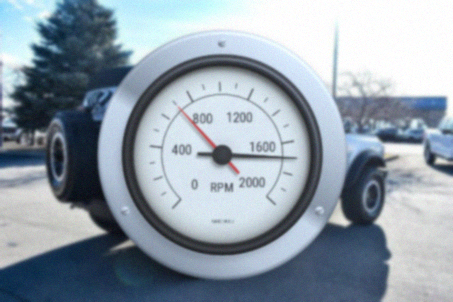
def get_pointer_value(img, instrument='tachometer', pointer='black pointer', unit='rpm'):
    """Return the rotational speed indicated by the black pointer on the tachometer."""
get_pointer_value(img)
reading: 1700 rpm
